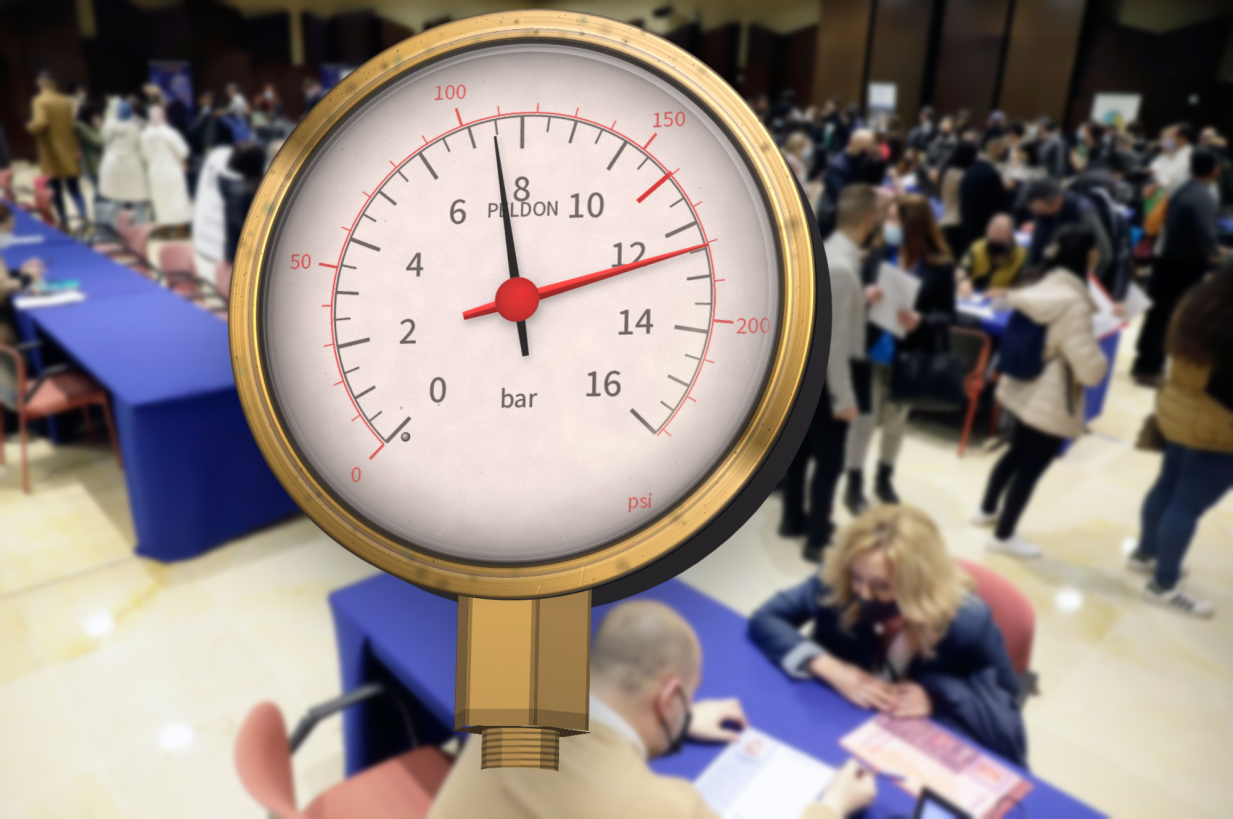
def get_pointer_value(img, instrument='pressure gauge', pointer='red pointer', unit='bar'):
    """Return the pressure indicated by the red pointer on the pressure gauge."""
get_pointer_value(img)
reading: 12.5 bar
